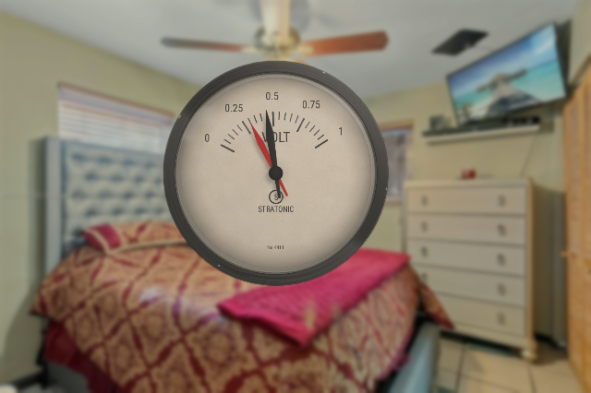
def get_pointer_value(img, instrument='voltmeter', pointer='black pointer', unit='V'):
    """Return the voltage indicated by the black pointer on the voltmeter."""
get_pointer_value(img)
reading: 0.45 V
